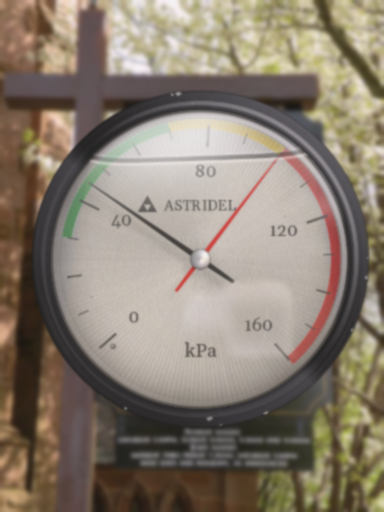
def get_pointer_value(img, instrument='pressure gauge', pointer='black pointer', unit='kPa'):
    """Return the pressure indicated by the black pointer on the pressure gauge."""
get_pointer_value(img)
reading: 45 kPa
